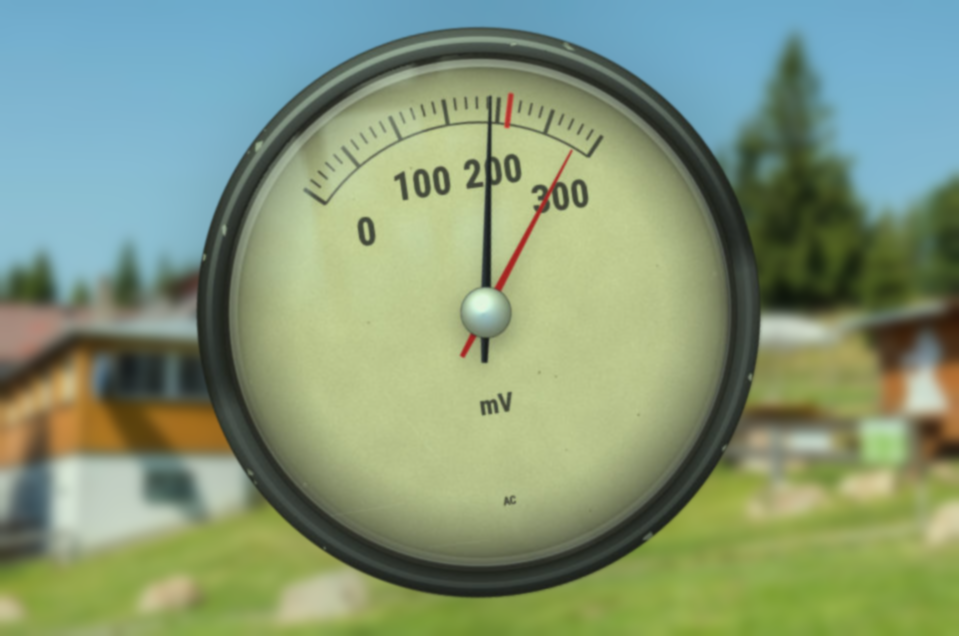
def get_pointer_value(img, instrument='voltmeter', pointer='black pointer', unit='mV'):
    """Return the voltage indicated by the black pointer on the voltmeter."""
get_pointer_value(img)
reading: 190 mV
